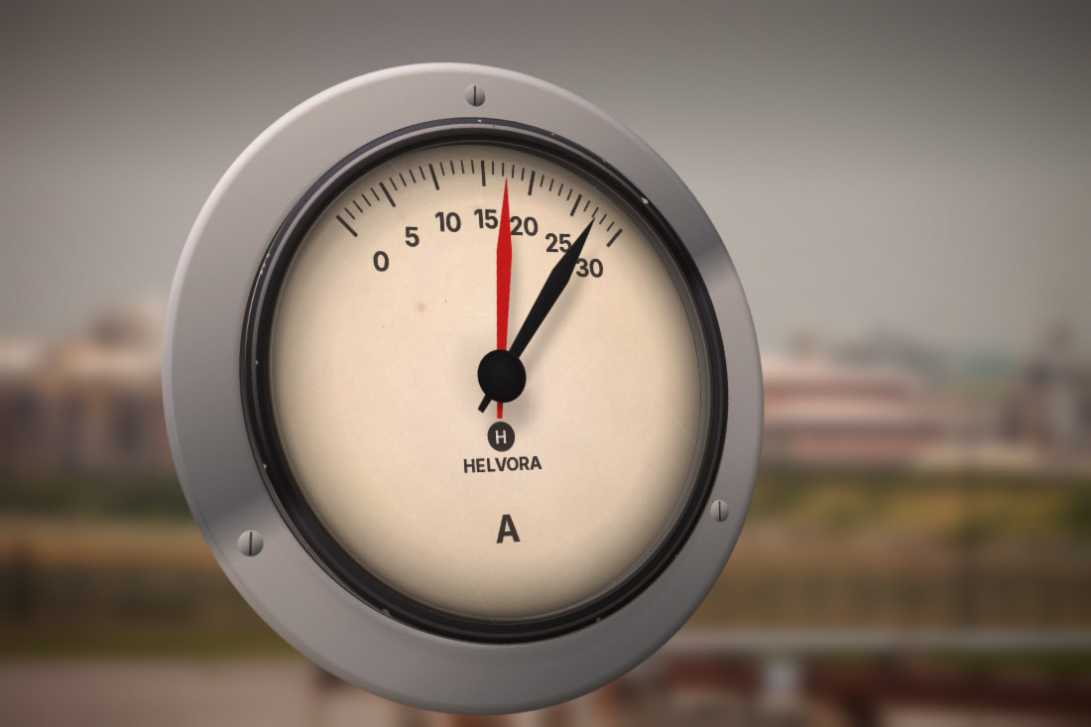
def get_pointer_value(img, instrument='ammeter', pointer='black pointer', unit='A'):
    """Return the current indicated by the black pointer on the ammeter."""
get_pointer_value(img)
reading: 27 A
